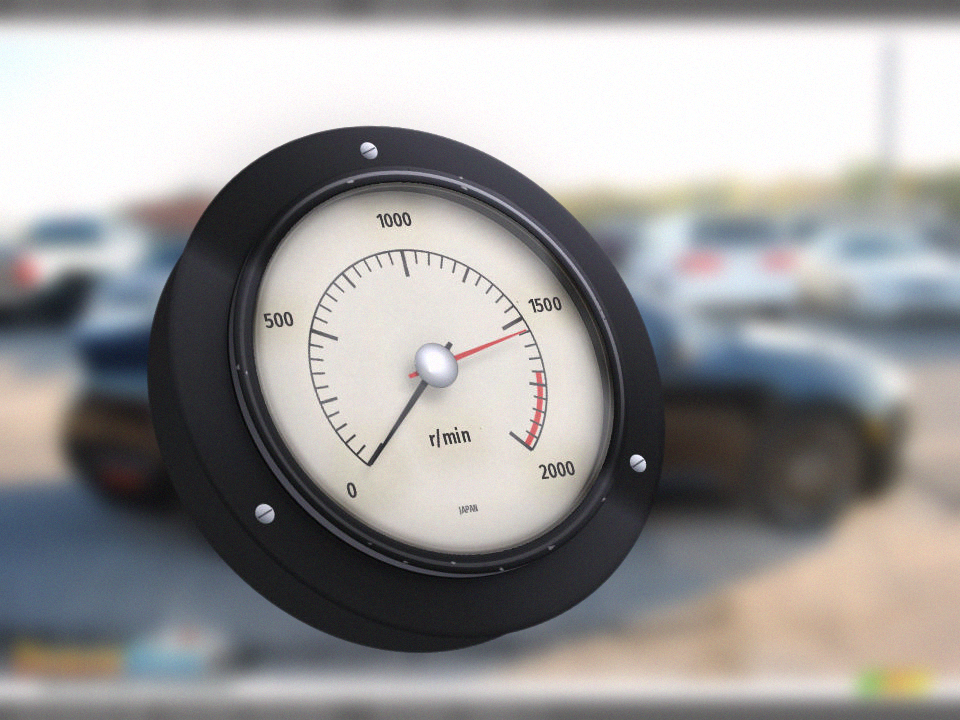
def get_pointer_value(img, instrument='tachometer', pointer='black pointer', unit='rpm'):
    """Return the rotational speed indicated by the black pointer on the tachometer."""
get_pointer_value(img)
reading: 0 rpm
